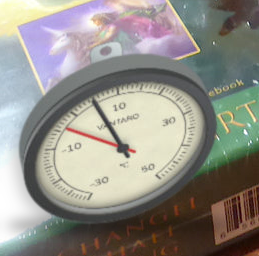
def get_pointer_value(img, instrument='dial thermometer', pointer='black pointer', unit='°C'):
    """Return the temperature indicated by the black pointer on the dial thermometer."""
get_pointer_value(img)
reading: 5 °C
